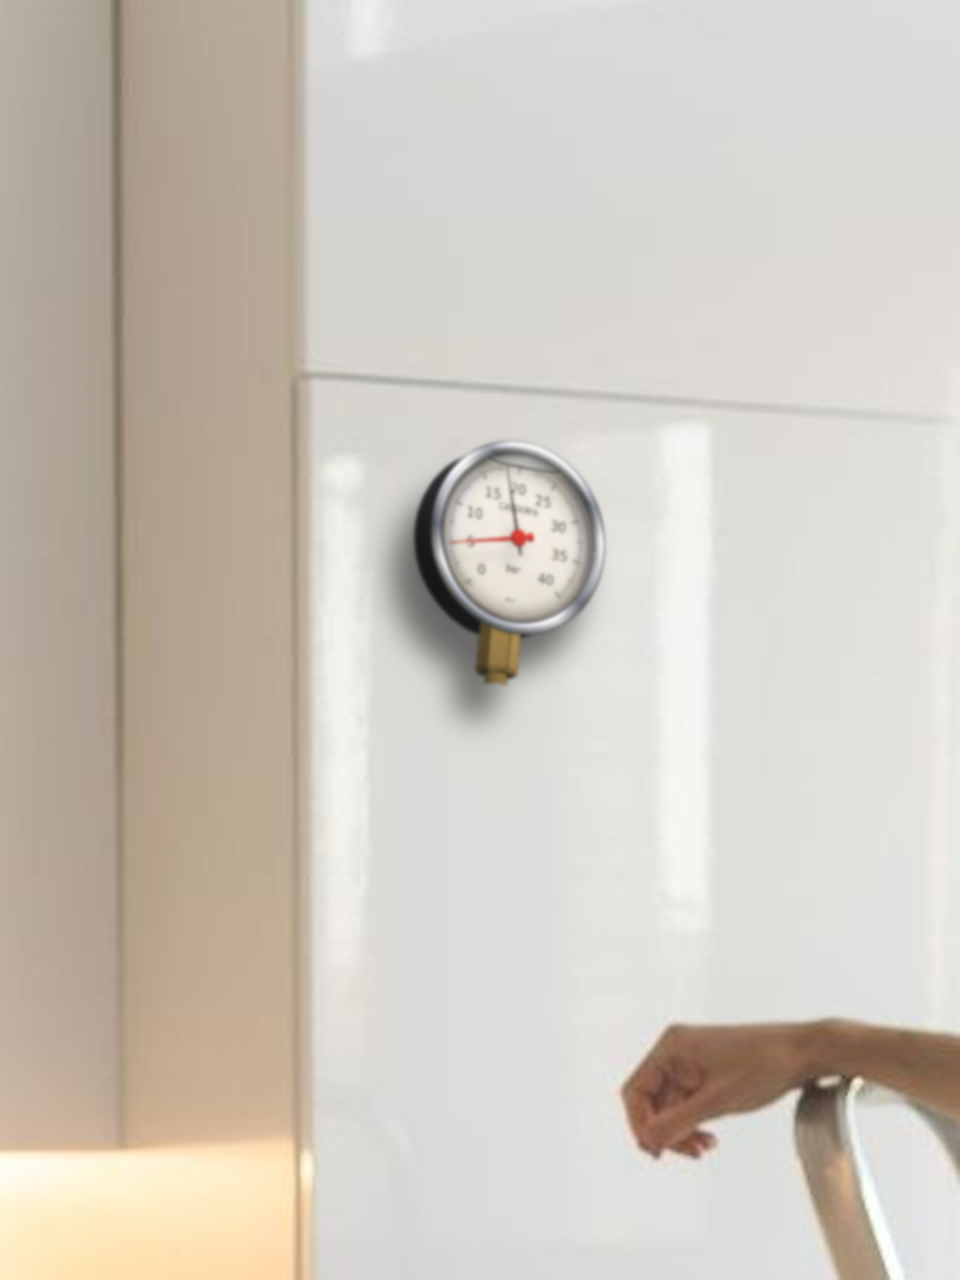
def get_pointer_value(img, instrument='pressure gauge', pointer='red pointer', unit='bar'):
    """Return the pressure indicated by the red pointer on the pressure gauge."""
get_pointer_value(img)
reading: 5 bar
